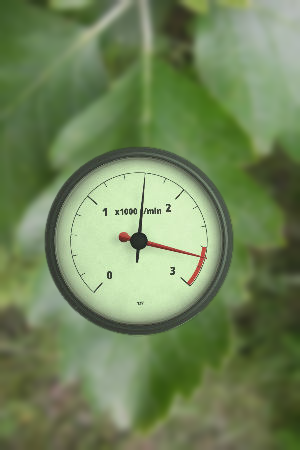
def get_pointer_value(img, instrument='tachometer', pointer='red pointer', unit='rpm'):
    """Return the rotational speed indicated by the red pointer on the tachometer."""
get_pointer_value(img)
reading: 2700 rpm
